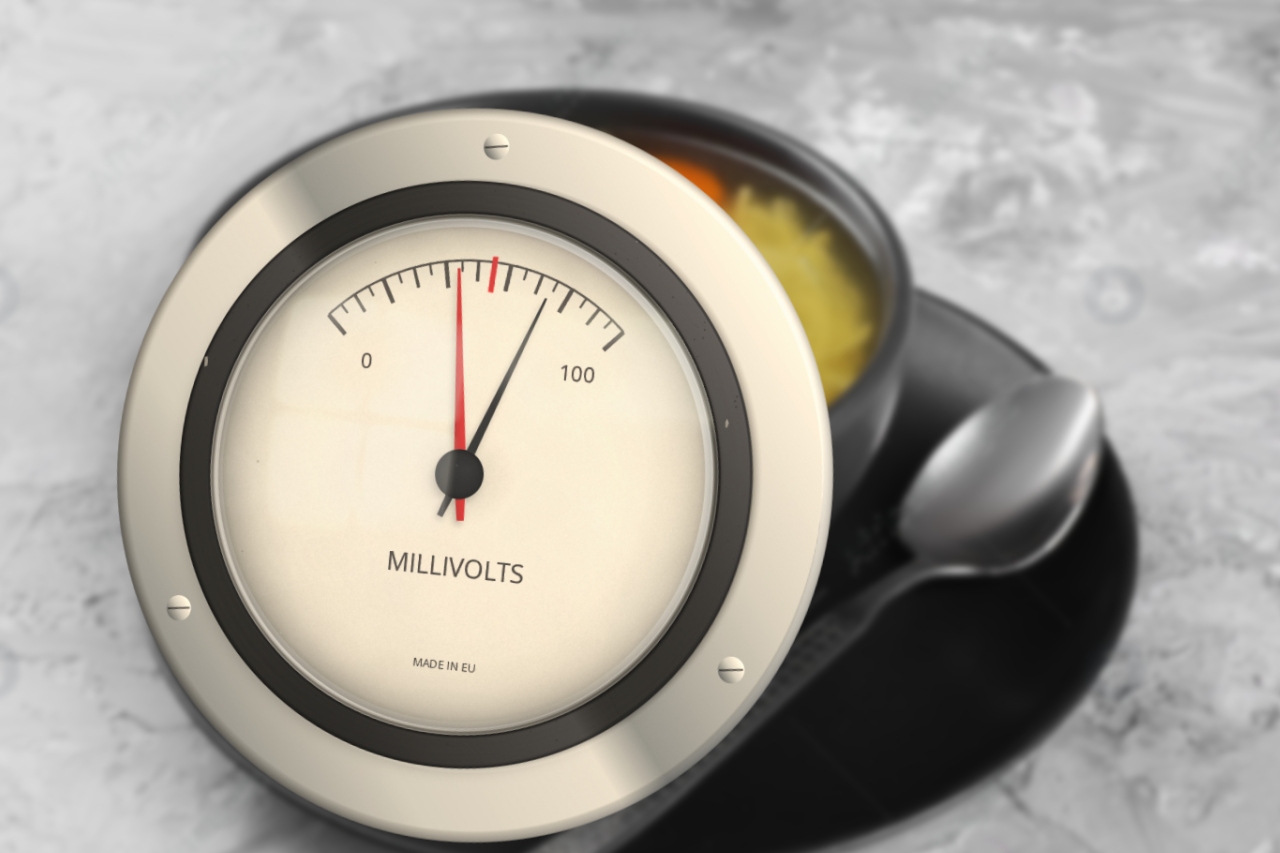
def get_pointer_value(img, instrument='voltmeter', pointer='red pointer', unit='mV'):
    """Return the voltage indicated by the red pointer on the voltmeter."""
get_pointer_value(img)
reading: 45 mV
